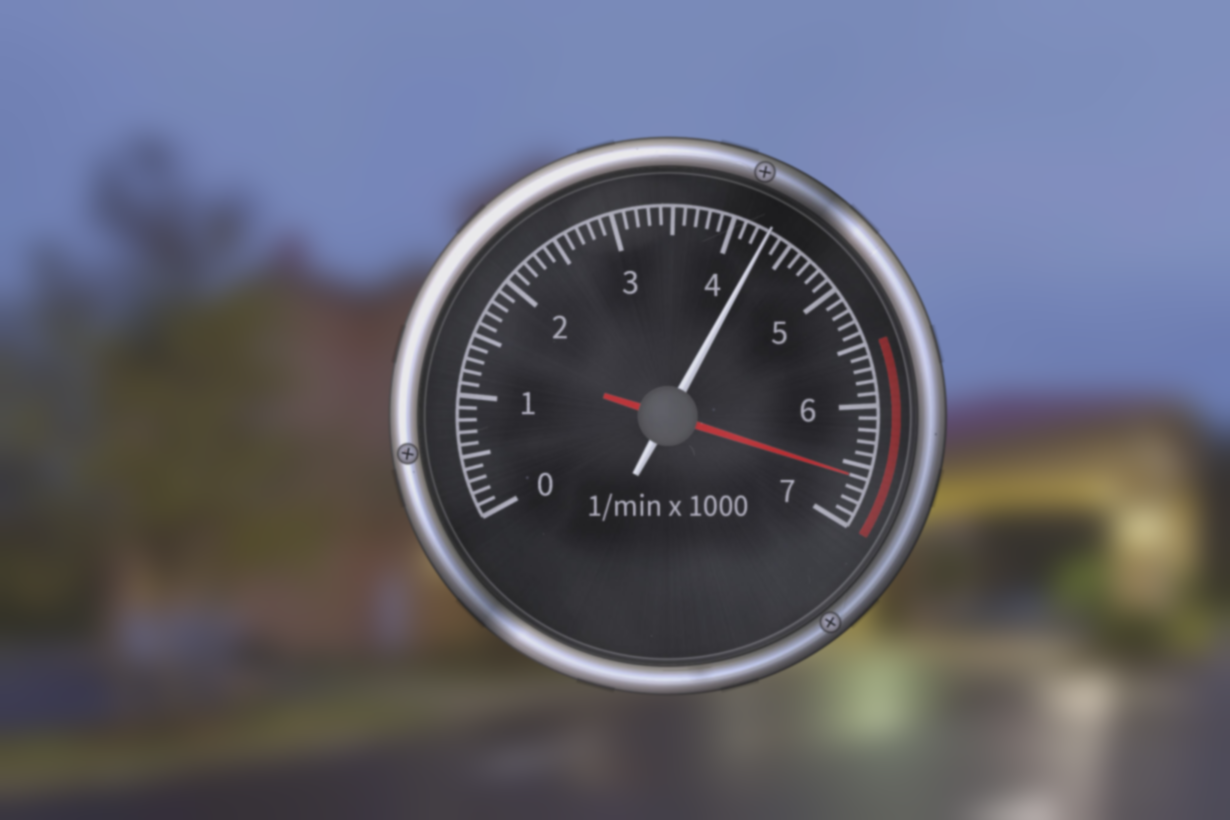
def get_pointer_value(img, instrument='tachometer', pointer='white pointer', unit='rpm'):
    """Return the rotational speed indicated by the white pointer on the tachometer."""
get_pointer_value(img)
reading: 4300 rpm
